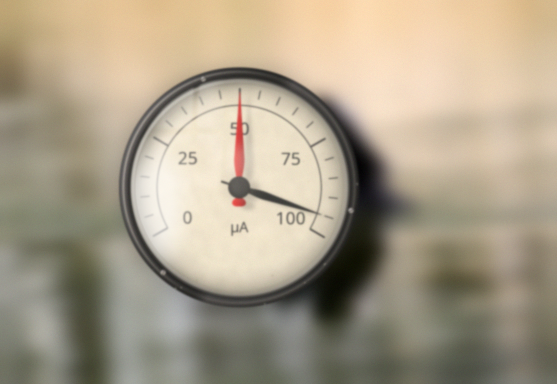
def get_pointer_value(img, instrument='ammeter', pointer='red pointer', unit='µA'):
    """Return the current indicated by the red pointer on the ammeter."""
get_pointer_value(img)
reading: 50 µA
